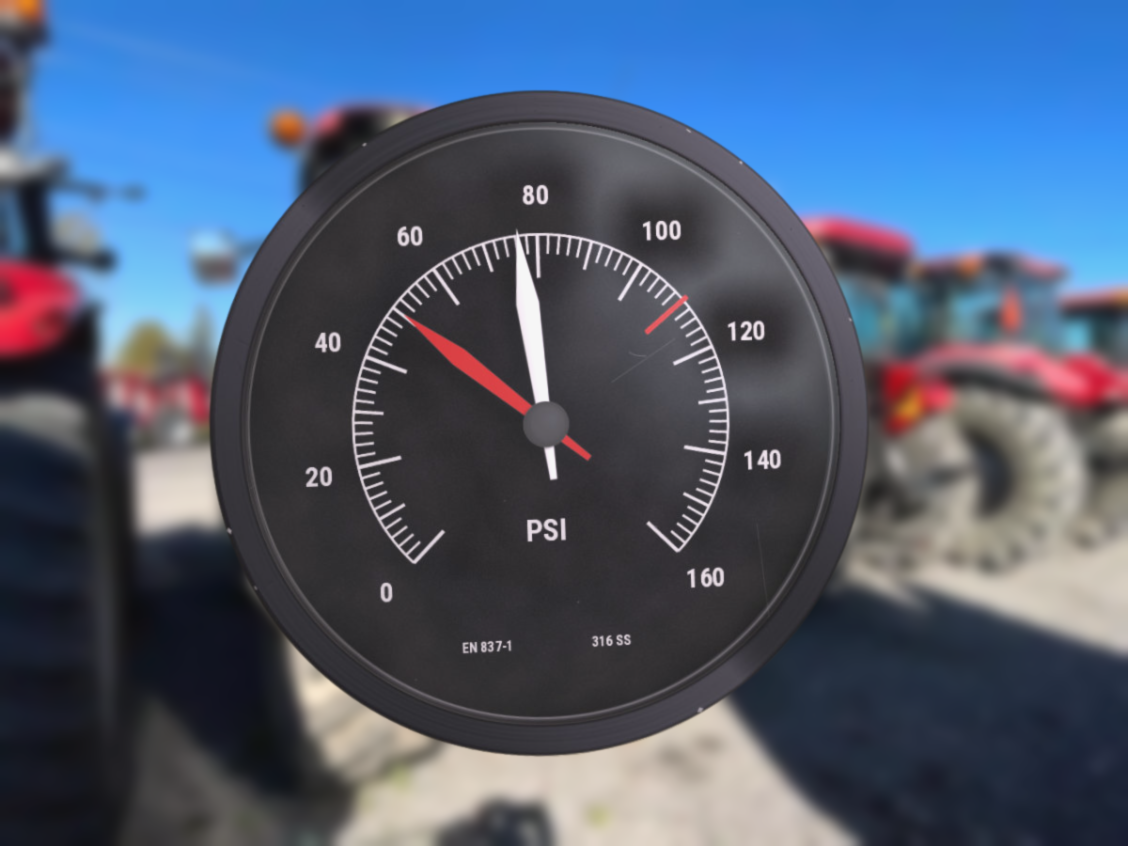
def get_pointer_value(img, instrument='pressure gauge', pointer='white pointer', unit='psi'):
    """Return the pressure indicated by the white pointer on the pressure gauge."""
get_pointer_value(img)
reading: 76 psi
